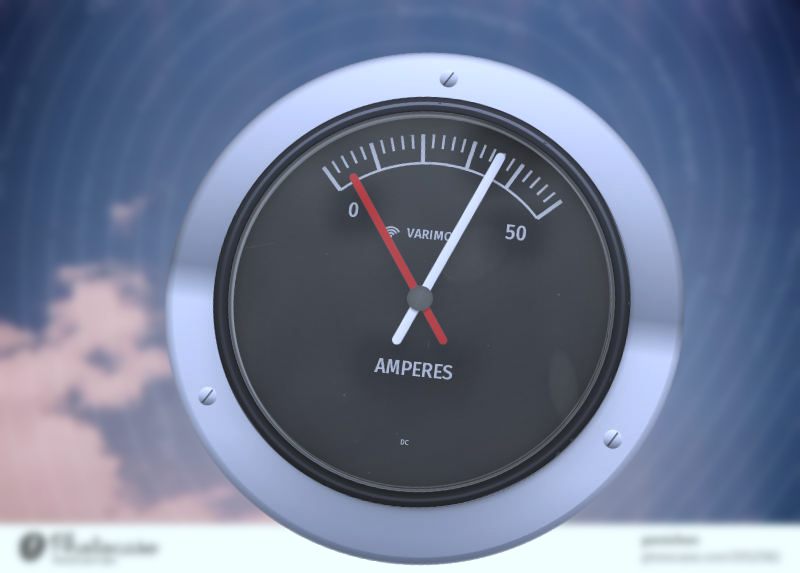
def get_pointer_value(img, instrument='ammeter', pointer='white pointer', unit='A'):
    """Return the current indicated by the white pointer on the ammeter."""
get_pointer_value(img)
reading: 36 A
